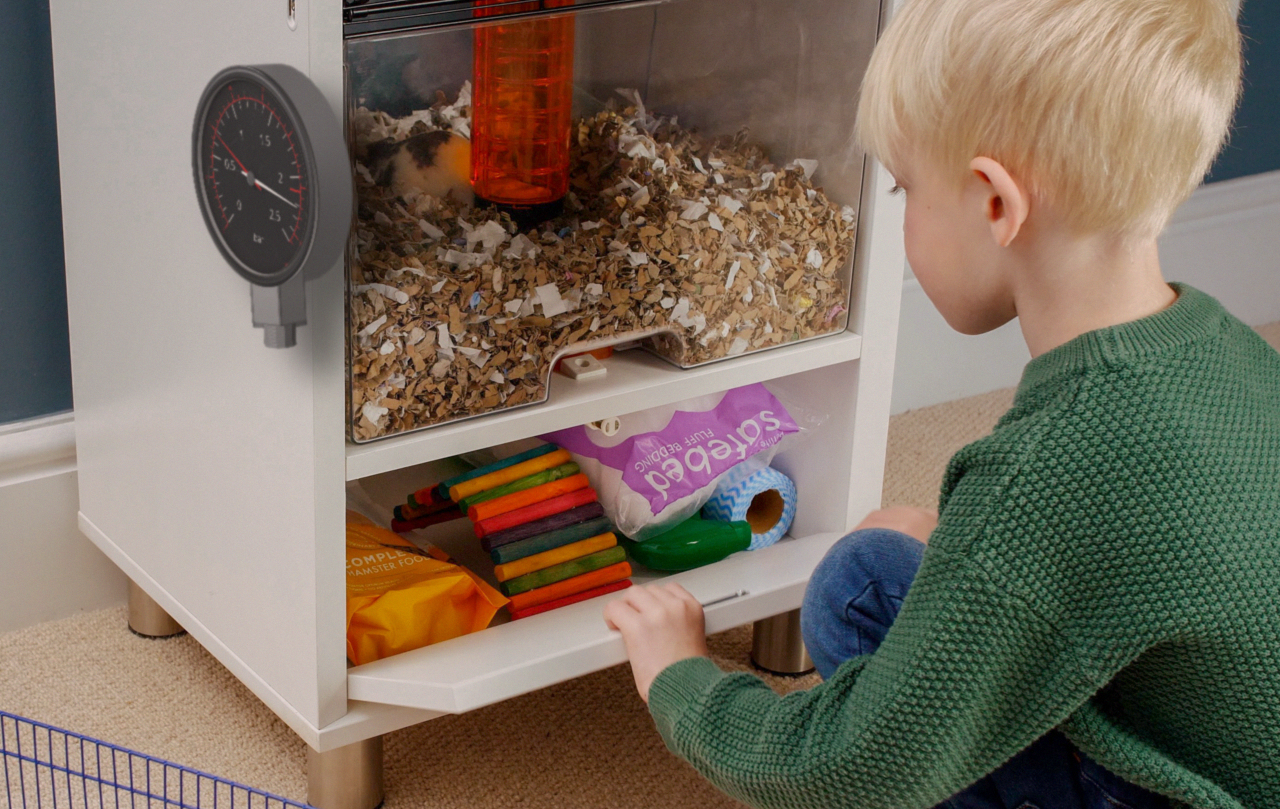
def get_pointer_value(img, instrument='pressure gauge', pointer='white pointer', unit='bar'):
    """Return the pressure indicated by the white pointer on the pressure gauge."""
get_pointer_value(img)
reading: 2.2 bar
